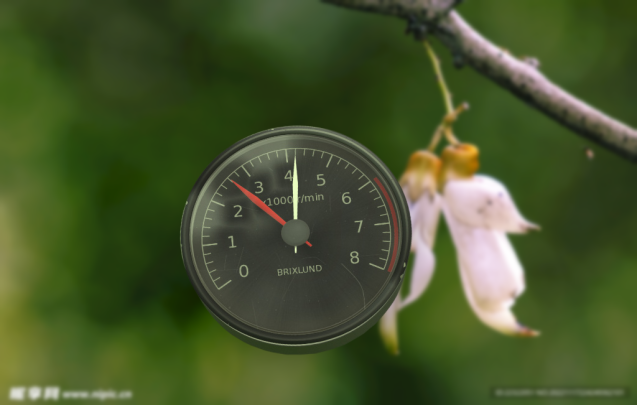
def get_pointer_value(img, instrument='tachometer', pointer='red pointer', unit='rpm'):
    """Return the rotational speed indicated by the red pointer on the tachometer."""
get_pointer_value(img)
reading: 2600 rpm
